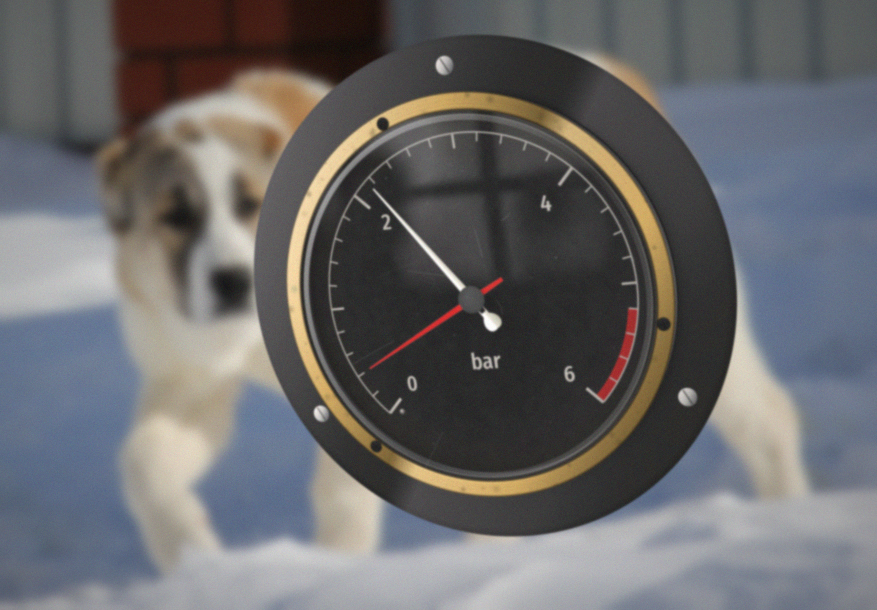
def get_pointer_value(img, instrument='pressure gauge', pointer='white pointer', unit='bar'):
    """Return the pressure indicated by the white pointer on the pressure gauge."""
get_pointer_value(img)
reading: 2.2 bar
